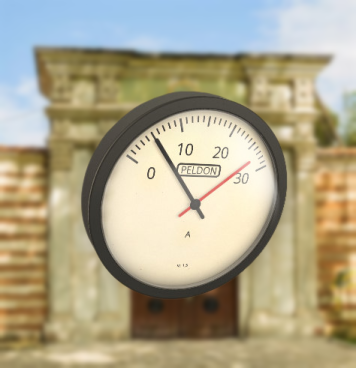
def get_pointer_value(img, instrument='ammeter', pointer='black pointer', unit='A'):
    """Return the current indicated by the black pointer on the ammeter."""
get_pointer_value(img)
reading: 5 A
